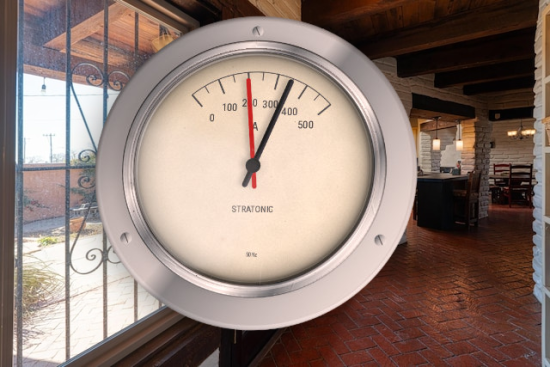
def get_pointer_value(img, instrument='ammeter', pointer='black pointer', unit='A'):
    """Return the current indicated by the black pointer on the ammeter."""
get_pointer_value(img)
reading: 350 A
